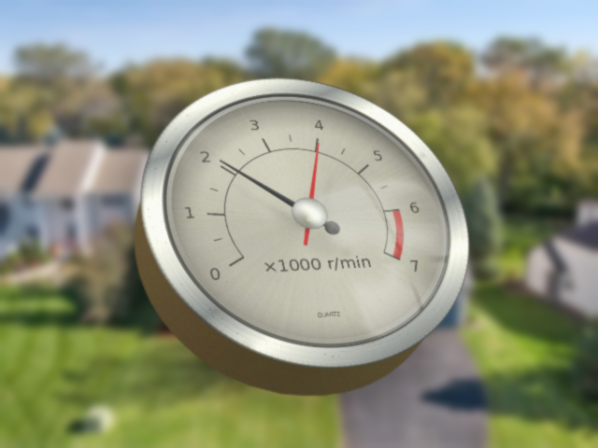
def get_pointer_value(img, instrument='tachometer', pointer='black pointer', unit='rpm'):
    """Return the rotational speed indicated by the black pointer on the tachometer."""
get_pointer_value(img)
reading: 2000 rpm
